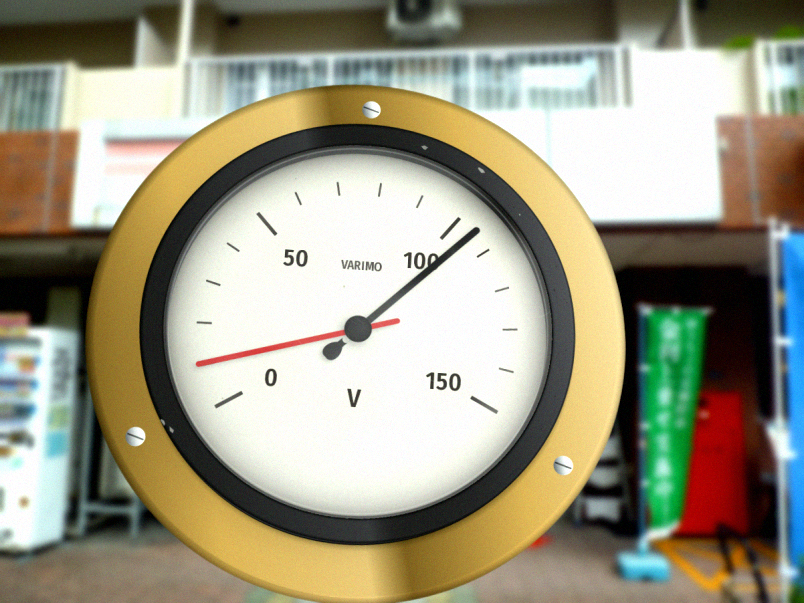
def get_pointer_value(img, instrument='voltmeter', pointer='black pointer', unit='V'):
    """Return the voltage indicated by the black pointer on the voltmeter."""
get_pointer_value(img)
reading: 105 V
